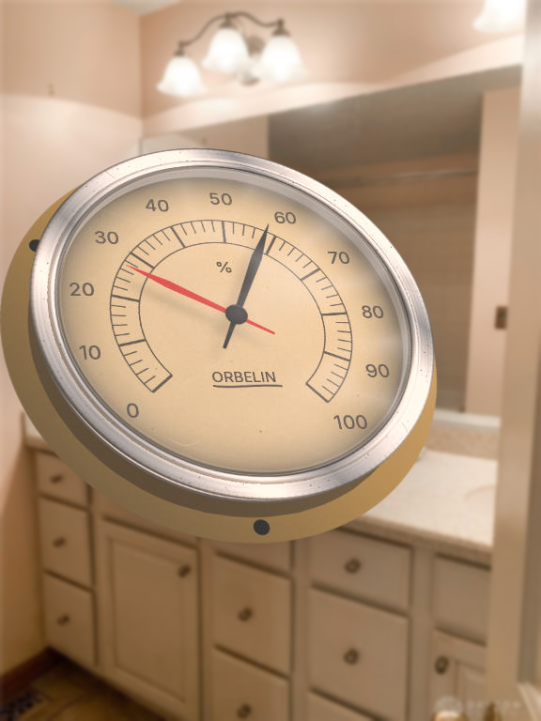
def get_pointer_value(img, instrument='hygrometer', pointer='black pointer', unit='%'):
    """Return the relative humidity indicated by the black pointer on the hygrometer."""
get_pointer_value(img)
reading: 58 %
